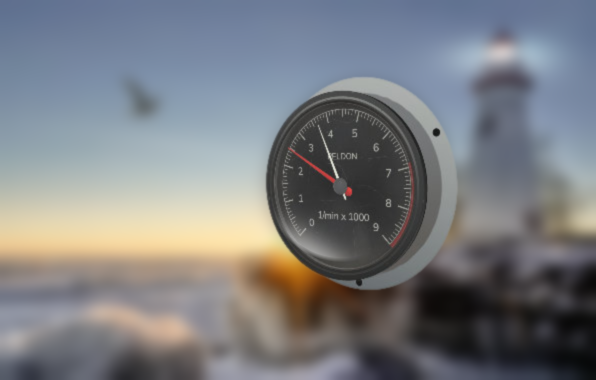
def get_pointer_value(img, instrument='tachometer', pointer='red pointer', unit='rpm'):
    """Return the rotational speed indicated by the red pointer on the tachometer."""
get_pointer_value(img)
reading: 2500 rpm
